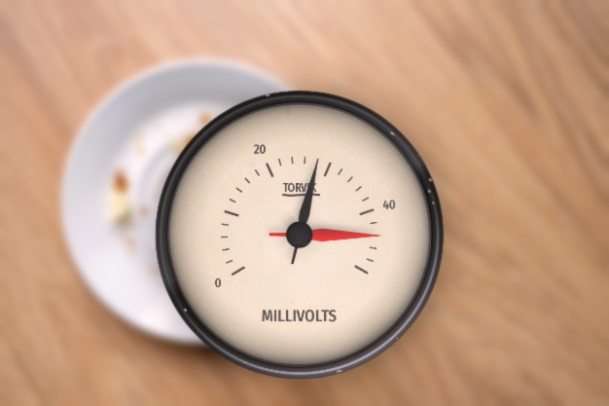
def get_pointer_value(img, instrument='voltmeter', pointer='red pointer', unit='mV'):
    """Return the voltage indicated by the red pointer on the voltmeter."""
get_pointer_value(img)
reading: 44 mV
